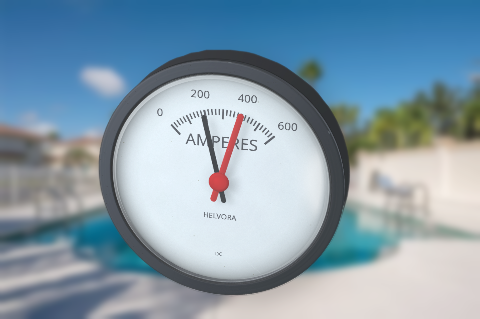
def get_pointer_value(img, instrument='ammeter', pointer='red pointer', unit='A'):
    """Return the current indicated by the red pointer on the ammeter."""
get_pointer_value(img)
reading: 400 A
